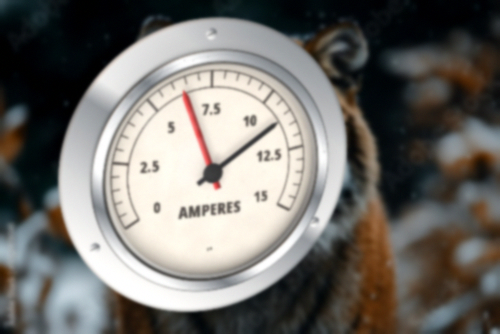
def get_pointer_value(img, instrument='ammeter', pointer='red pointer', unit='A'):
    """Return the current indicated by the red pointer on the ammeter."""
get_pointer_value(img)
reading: 6.25 A
